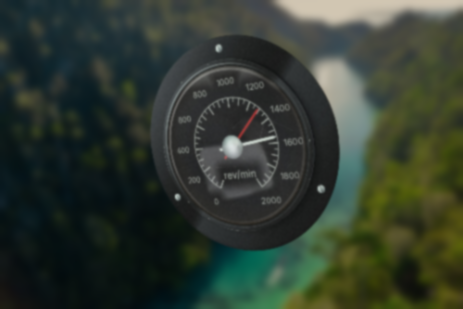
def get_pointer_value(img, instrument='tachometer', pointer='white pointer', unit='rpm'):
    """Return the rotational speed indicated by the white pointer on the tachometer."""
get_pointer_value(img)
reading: 1550 rpm
